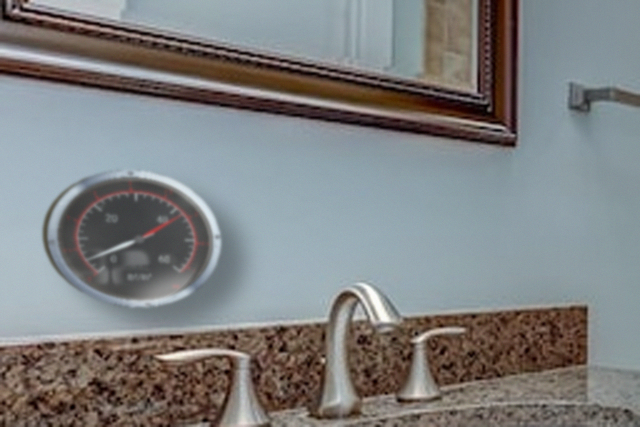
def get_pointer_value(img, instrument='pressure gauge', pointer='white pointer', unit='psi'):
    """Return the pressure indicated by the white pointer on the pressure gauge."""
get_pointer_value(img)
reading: 4 psi
